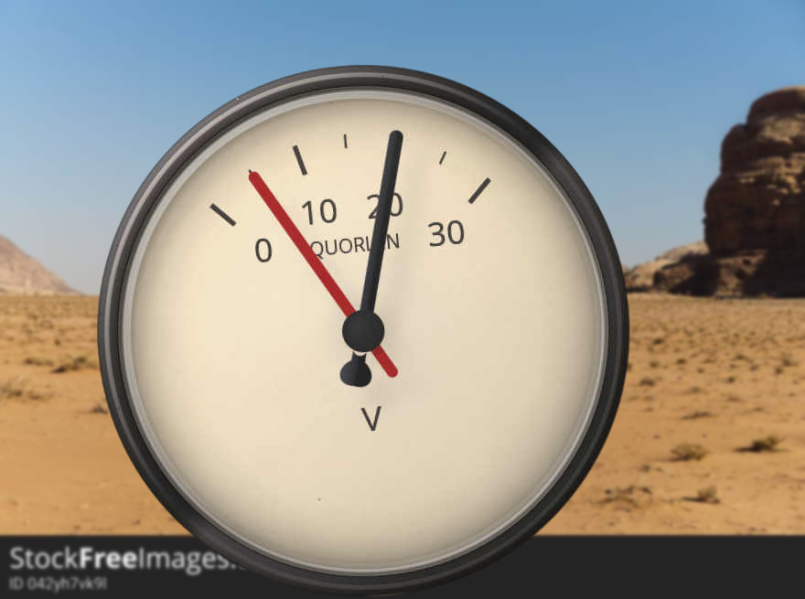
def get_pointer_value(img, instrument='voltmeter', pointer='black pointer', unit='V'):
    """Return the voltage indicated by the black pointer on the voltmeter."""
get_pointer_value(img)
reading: 20 V
